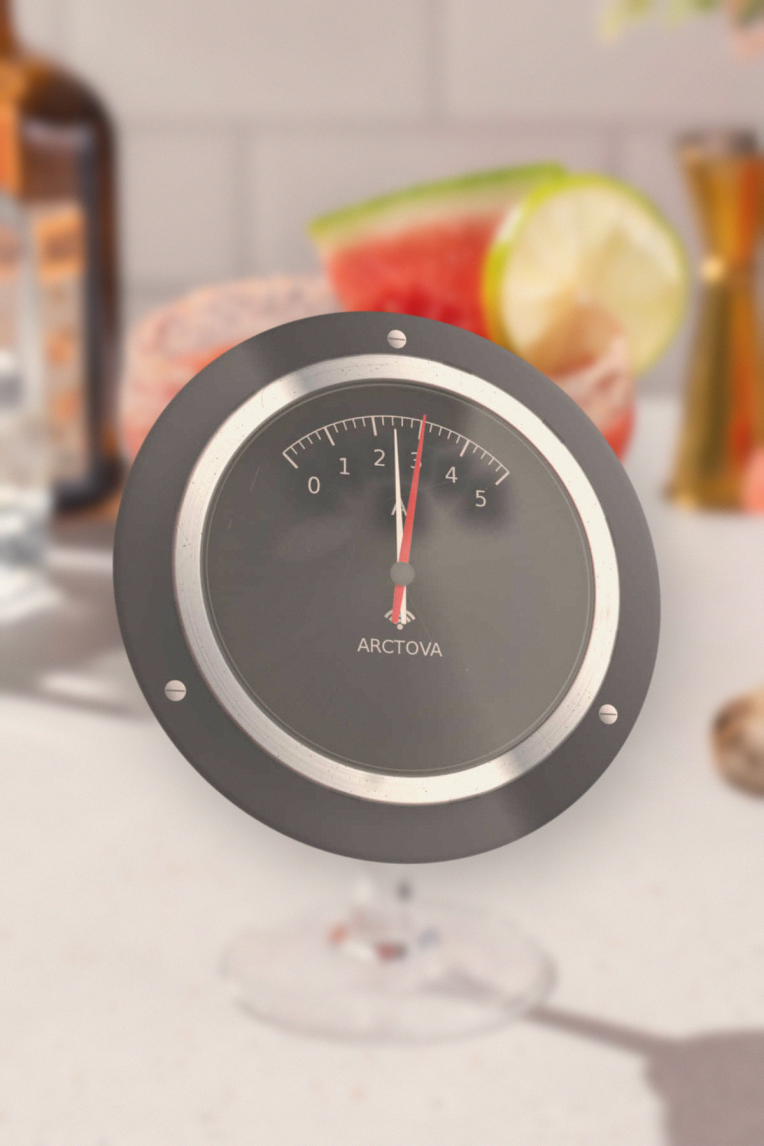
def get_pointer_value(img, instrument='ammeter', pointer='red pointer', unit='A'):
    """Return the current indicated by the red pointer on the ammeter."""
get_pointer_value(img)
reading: 3 A
